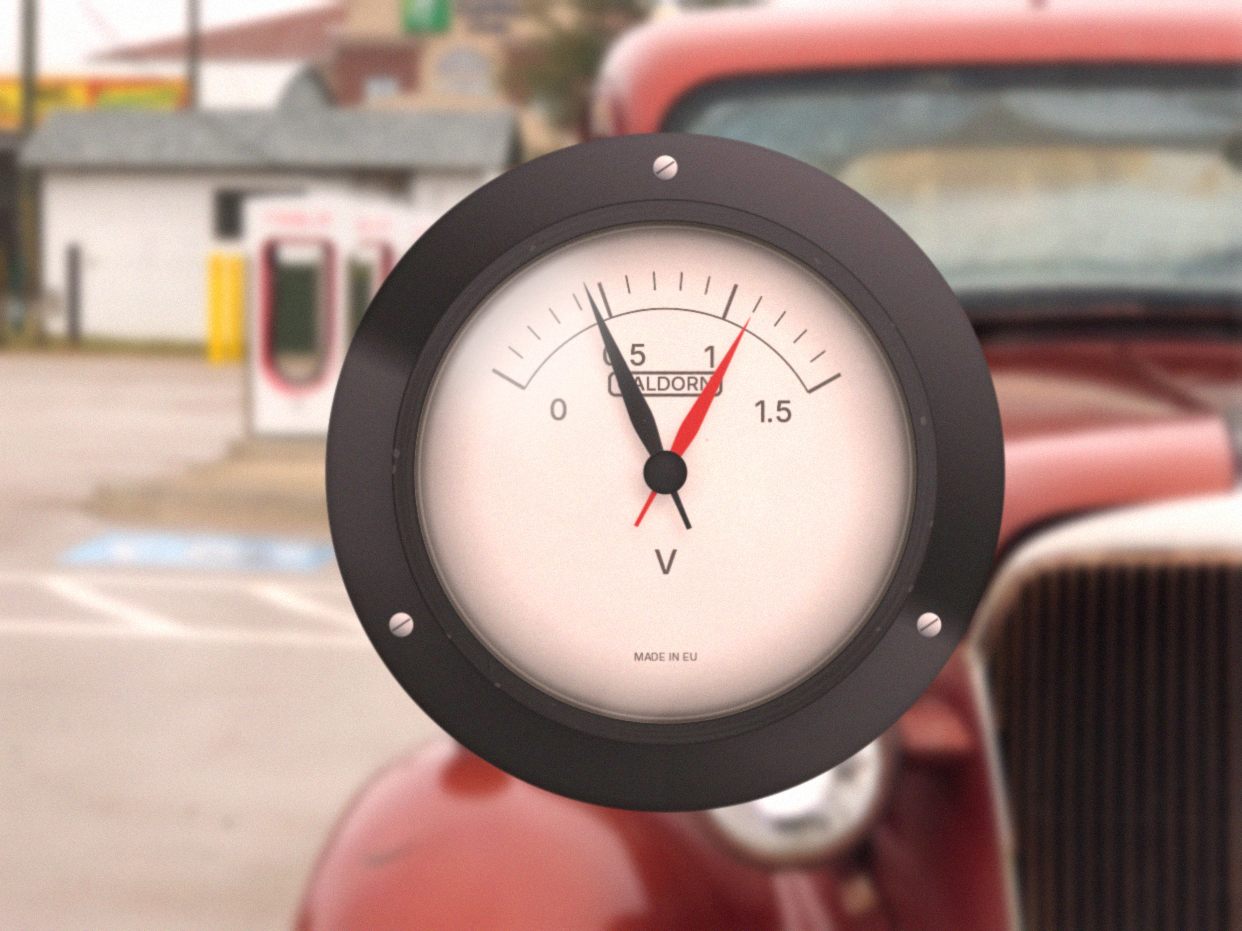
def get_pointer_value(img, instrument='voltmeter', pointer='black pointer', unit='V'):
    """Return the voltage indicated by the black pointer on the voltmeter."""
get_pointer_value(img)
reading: 0.45 V
